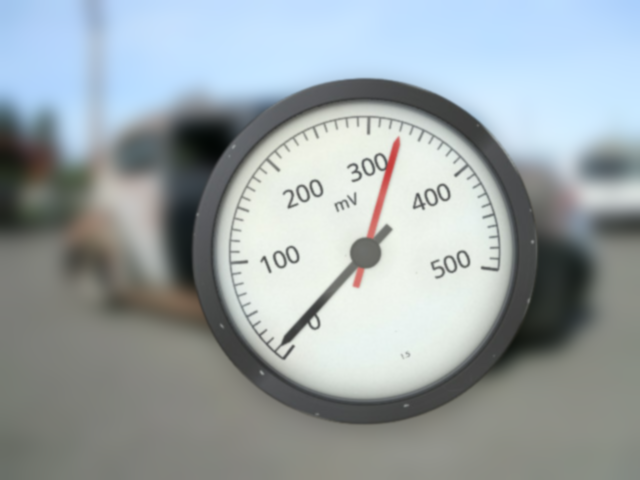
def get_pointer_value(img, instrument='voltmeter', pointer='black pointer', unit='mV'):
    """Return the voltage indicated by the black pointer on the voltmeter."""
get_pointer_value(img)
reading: 10 mV
